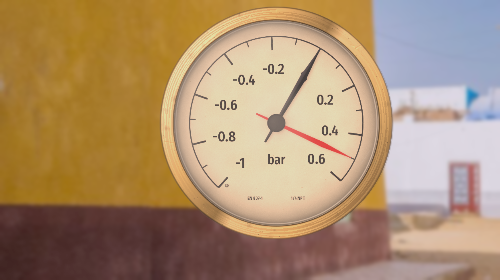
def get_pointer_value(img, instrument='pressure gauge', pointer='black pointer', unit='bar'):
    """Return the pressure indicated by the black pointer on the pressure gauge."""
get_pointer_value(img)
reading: 0 bar
